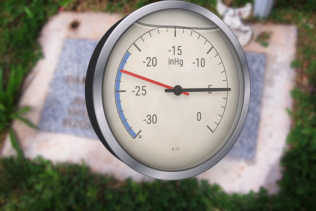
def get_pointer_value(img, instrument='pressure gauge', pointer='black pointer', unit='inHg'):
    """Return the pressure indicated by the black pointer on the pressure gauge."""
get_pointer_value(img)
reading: -5 inHg
